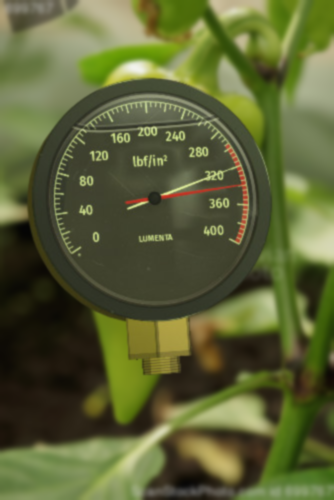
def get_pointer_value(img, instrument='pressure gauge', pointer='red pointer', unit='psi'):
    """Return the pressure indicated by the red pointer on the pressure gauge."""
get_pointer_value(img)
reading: 340 psi
